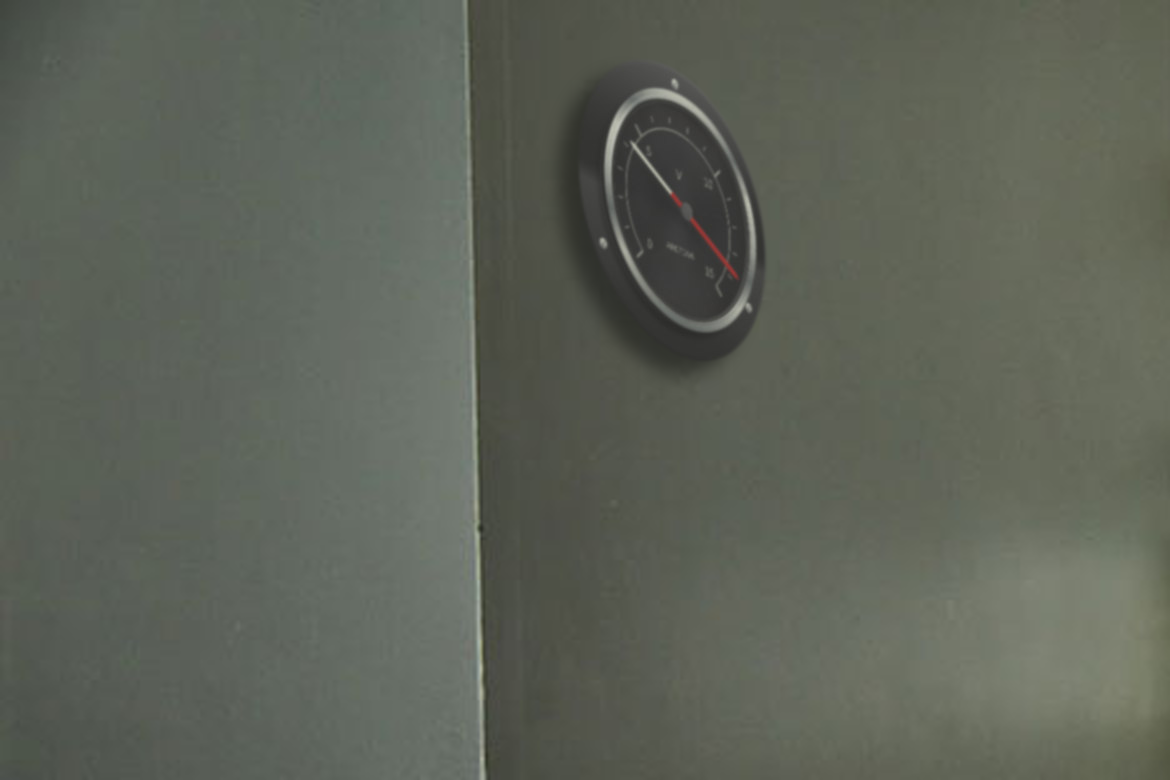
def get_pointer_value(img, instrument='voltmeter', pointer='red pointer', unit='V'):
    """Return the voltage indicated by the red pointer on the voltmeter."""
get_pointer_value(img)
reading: 14 V
